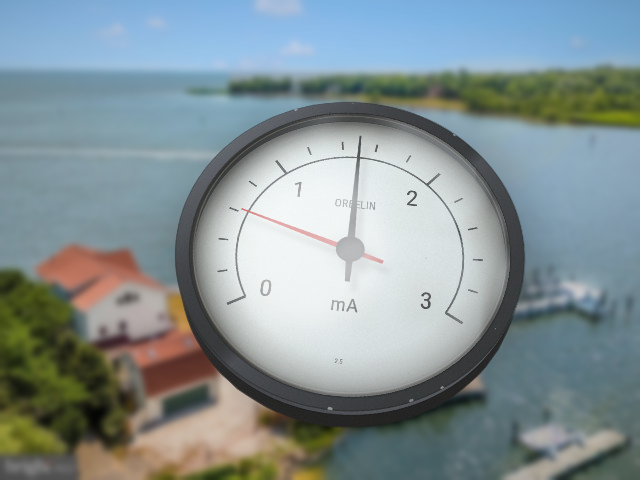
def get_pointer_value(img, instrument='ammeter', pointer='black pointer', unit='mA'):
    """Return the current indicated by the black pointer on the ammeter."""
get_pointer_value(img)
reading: 1.5 mA
